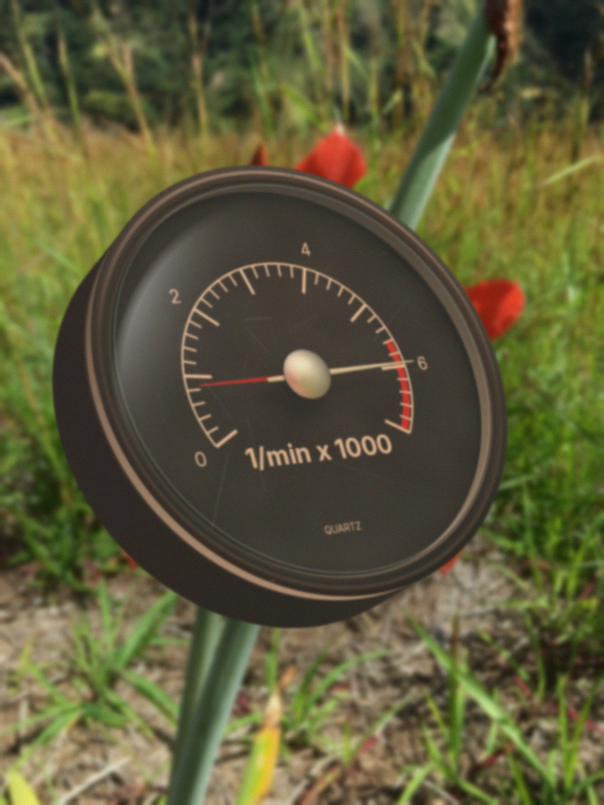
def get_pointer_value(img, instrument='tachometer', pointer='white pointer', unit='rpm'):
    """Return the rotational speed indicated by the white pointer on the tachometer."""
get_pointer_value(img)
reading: 6000 rpm
